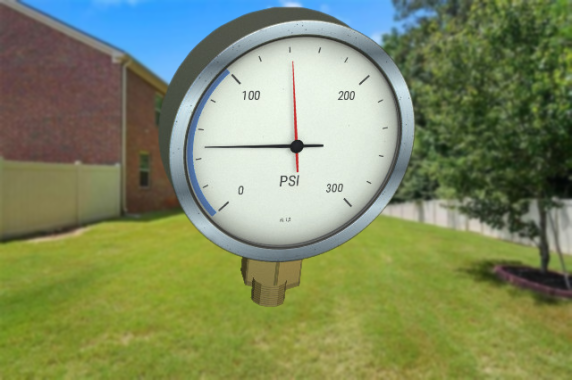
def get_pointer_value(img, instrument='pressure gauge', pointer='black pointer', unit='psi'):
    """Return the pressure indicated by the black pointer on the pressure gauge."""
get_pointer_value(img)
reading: 50 psi
